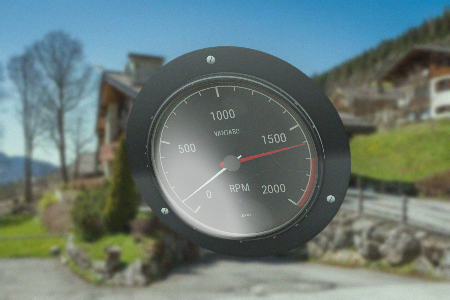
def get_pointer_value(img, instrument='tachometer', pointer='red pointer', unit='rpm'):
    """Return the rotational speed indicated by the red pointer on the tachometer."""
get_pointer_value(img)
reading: 1600 rpm
